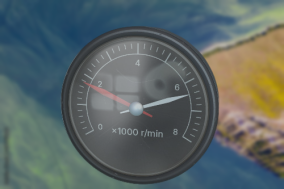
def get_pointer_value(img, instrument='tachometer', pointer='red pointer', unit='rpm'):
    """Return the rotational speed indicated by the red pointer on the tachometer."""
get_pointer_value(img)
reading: 1800 rpm
